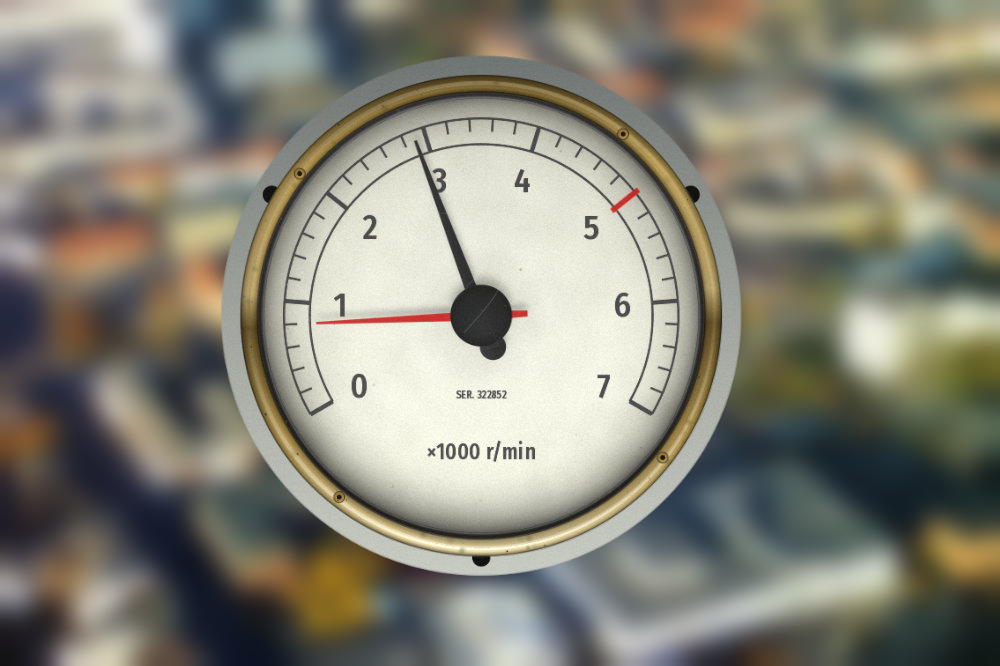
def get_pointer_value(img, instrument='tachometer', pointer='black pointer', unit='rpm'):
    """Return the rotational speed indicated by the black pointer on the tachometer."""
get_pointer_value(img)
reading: 2900 rpm
